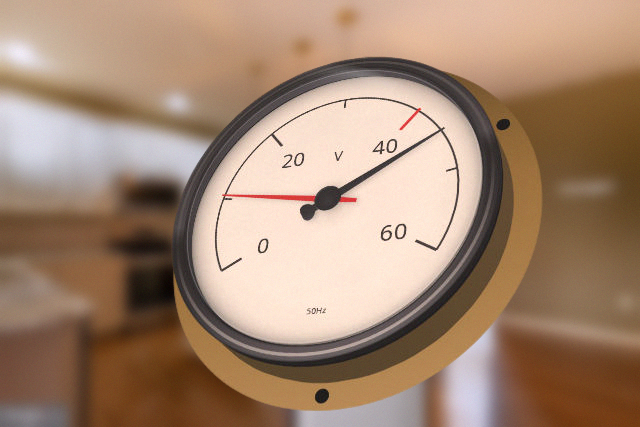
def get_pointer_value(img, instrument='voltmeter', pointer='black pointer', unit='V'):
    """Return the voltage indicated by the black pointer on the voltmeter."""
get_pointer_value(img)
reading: 45 V
